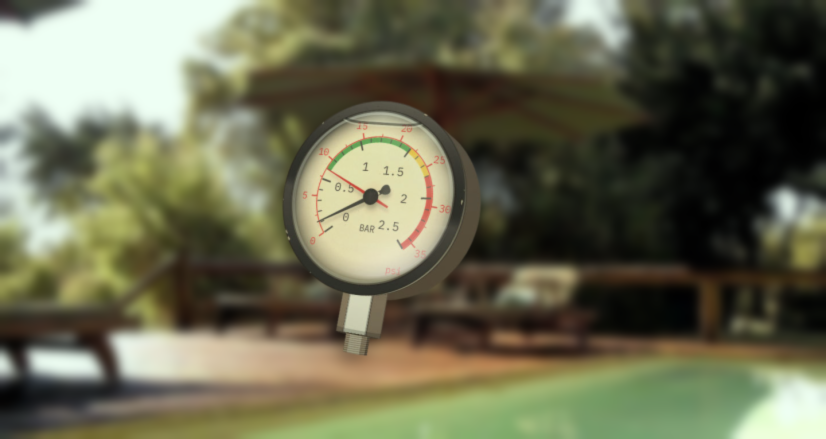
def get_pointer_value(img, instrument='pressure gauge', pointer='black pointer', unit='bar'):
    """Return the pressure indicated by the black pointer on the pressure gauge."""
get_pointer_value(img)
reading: 0.1 bar
